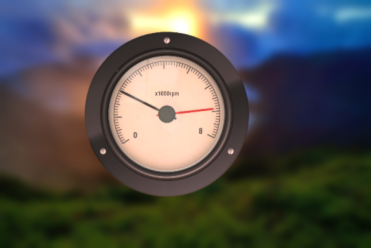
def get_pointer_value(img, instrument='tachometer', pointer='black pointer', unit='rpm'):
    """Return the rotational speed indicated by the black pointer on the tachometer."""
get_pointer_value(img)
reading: 2000 rpm
